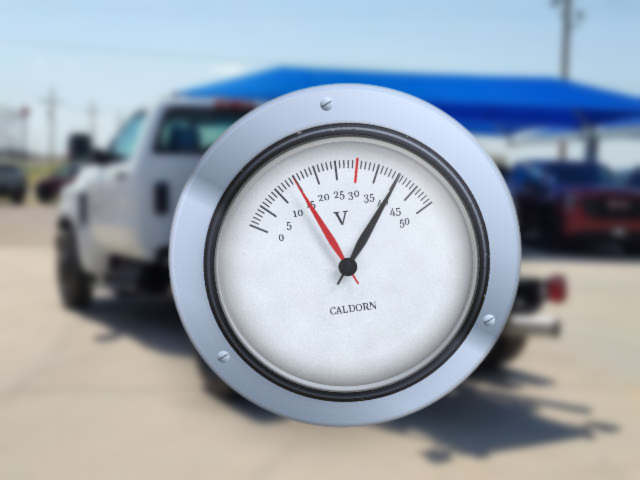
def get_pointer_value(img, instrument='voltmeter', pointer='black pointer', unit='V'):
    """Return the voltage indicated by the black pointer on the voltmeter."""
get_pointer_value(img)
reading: 40 V
